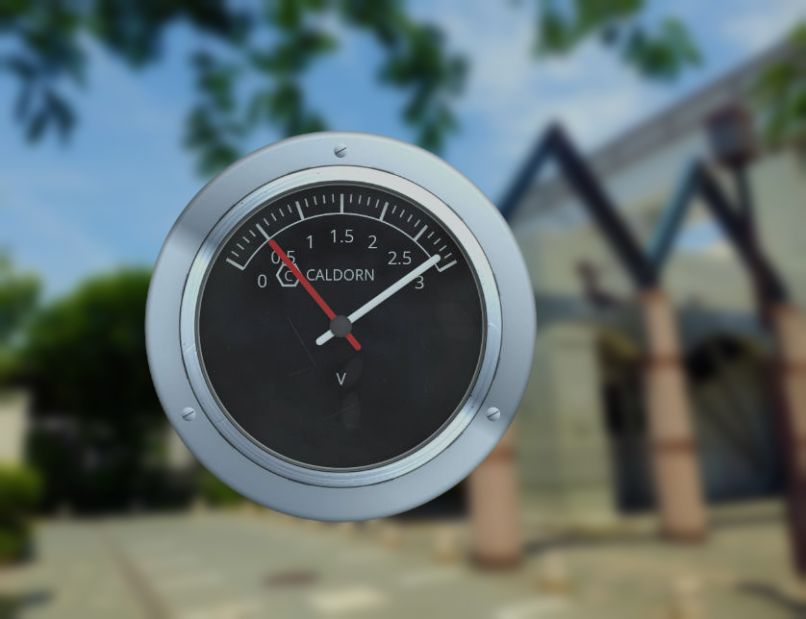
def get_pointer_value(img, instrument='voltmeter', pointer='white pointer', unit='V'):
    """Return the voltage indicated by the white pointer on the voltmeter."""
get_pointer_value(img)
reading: 2.85 V
